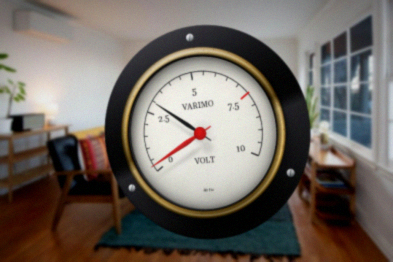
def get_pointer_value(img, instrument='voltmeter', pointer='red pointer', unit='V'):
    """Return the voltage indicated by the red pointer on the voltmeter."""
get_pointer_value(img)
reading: 0.25 V
